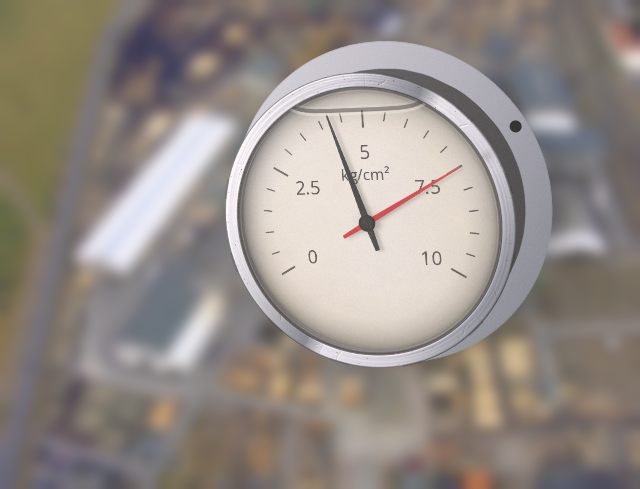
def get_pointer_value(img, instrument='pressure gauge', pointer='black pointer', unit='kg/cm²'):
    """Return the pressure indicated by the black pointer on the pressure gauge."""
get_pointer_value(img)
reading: 4.25 kg/cm²
